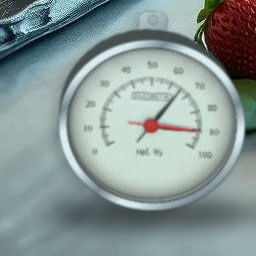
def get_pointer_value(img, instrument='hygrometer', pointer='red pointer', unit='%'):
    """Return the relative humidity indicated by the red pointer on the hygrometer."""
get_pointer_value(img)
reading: 90 %
